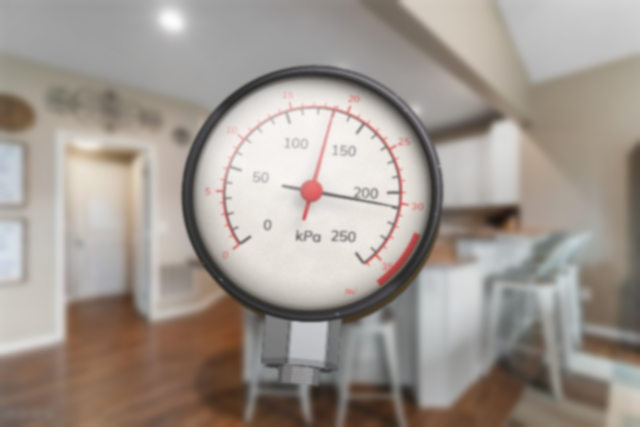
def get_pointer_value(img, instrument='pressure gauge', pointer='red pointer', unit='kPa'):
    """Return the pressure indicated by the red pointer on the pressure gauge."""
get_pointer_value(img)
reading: 130 kPa
